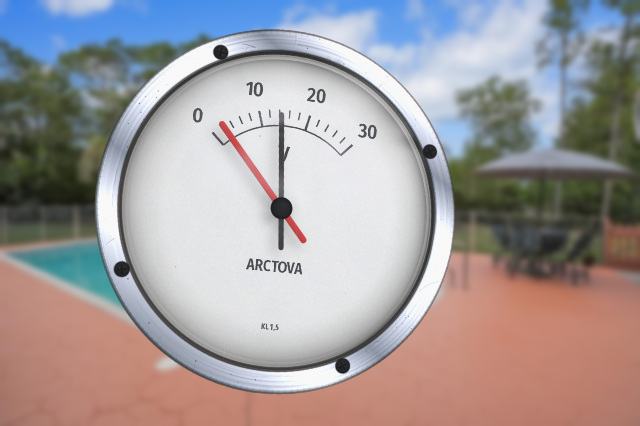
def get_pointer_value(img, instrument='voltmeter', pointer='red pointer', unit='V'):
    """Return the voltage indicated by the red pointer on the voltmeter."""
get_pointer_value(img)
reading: 2 V
